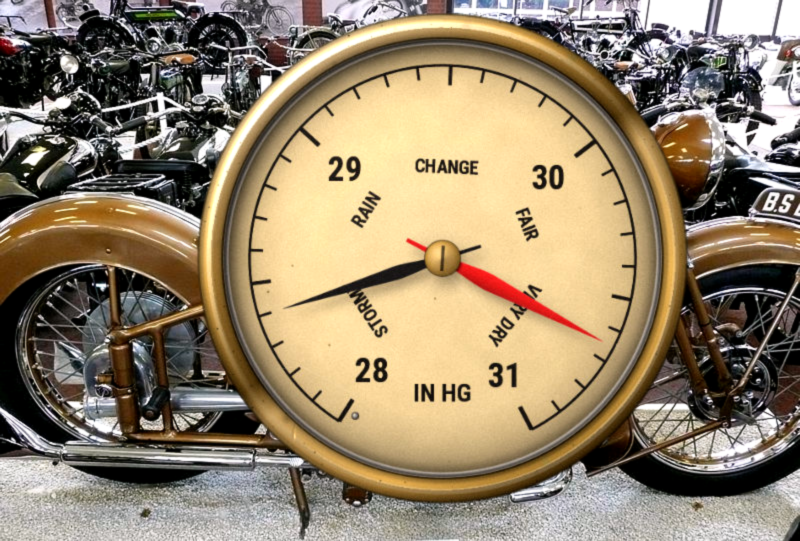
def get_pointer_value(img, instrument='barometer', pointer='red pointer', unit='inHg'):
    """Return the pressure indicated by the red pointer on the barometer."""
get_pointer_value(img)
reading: 30.65 inHg
